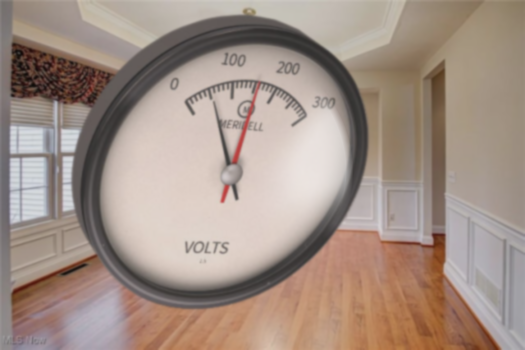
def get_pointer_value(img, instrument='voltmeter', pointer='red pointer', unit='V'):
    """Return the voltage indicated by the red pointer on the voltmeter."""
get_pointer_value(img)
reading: 150 V
